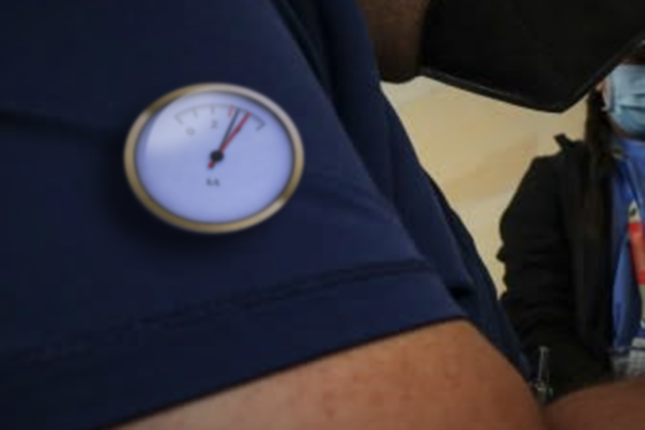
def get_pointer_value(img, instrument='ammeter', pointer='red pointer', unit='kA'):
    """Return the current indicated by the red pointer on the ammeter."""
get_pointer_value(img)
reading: 4 kA
